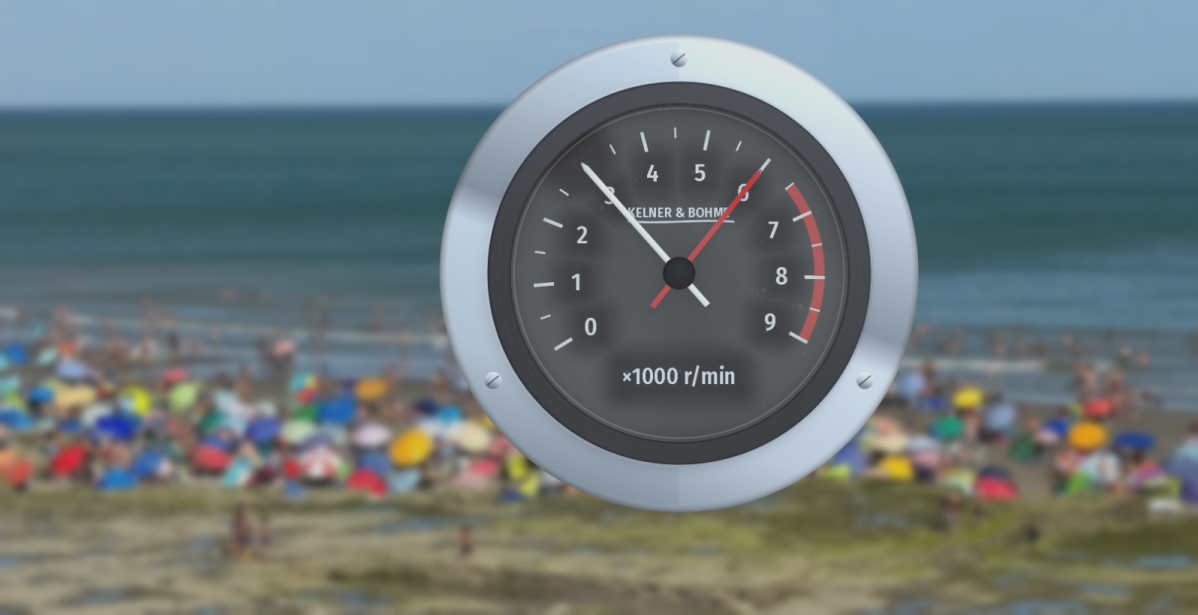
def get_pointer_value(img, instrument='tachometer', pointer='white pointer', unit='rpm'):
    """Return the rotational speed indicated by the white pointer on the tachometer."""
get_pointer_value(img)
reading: 3000 rpm
